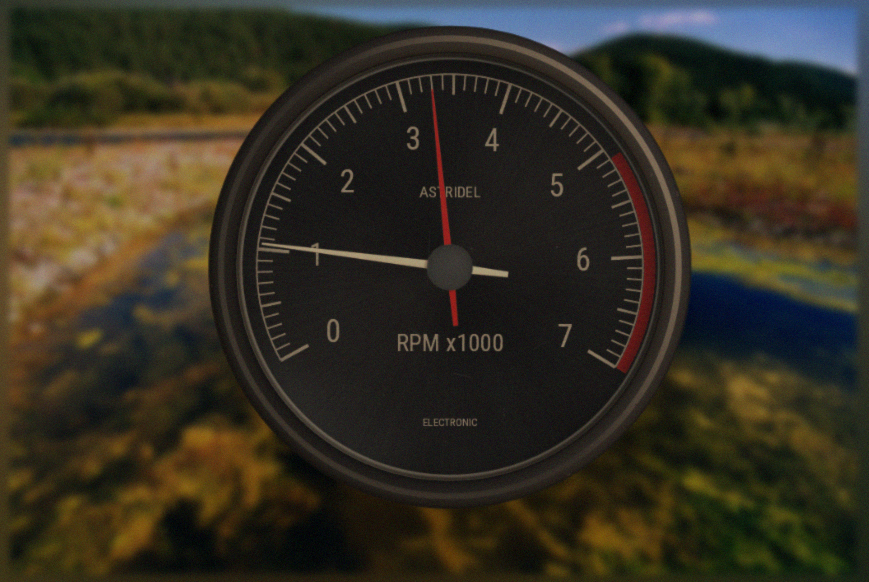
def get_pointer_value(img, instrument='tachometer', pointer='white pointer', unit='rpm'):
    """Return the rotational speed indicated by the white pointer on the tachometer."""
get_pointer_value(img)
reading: 1050 rpm
